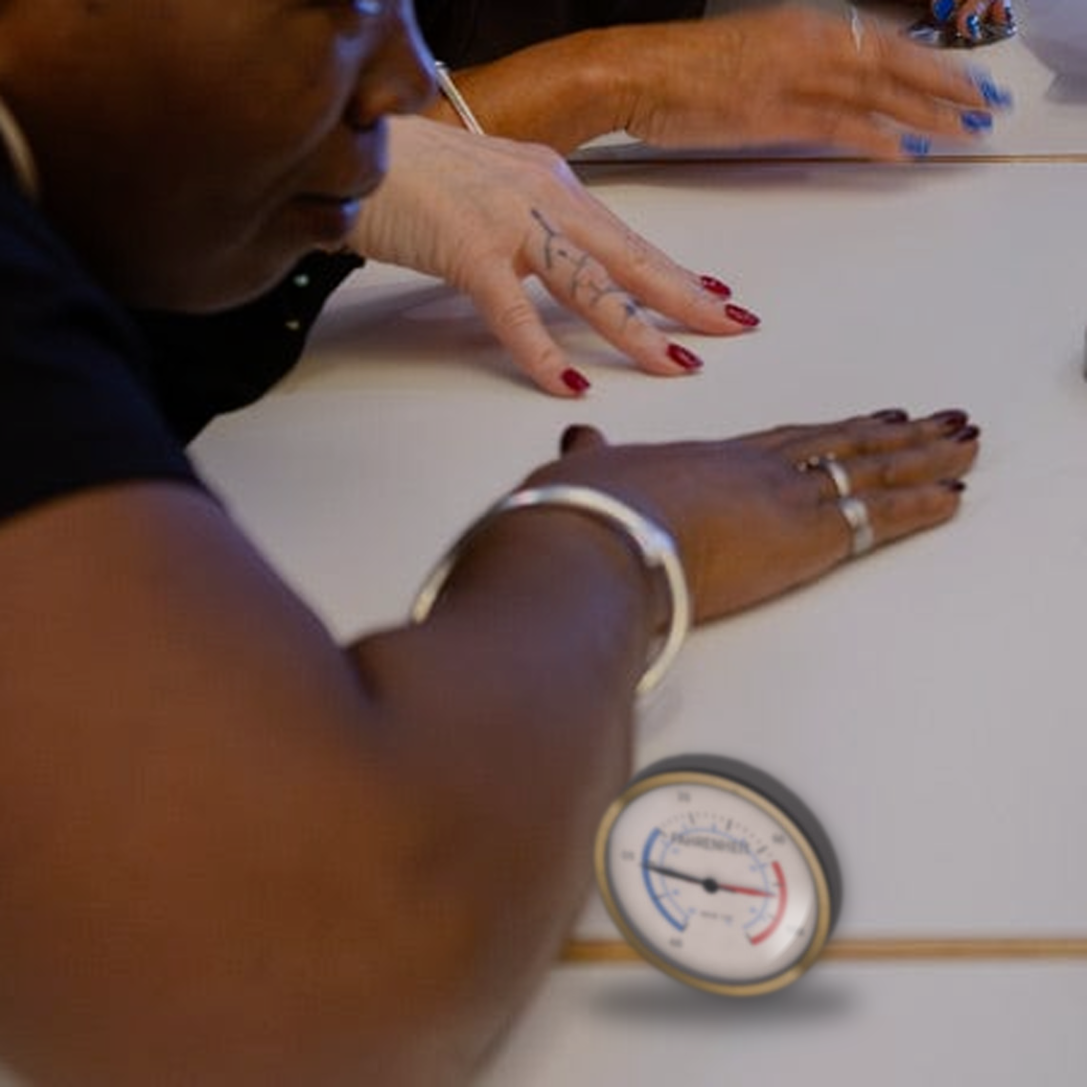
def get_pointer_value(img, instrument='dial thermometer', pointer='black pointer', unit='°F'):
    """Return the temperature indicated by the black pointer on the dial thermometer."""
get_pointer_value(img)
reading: -20 °F
